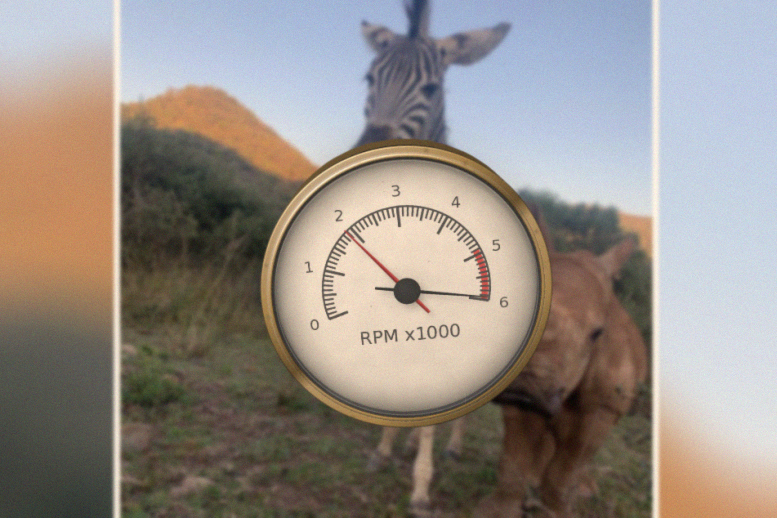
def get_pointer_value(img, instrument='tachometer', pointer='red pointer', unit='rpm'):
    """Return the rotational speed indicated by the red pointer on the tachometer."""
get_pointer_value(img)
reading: 1900 rpm
